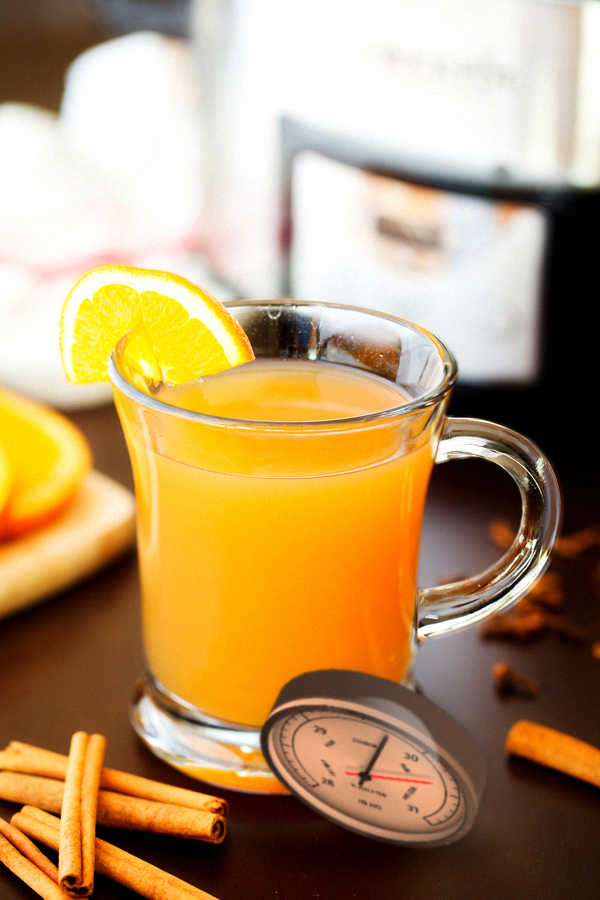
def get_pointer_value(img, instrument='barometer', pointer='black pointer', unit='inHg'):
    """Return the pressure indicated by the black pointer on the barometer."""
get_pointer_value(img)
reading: 29.7 inHg
